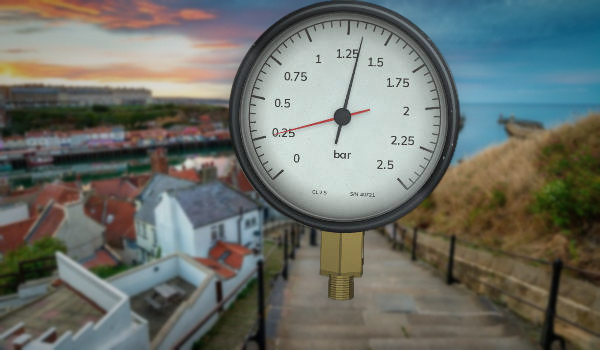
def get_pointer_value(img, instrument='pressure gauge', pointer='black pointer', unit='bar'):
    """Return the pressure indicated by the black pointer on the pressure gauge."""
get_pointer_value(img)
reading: 1.35 bar
